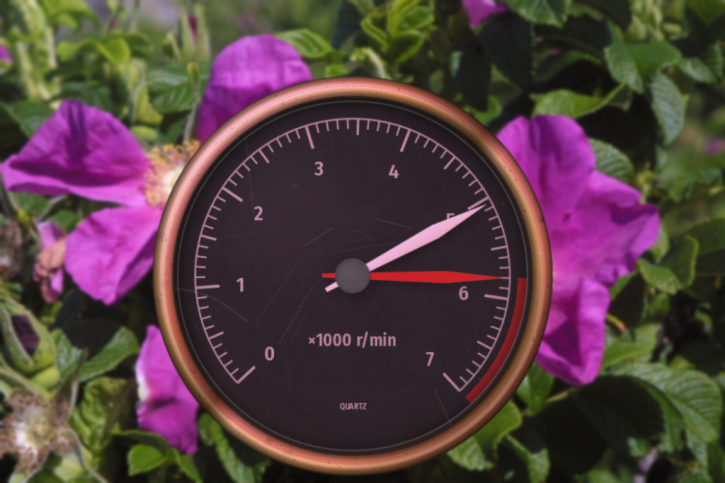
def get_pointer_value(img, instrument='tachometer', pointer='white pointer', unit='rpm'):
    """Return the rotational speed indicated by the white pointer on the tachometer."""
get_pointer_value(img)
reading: 5050 rpm
